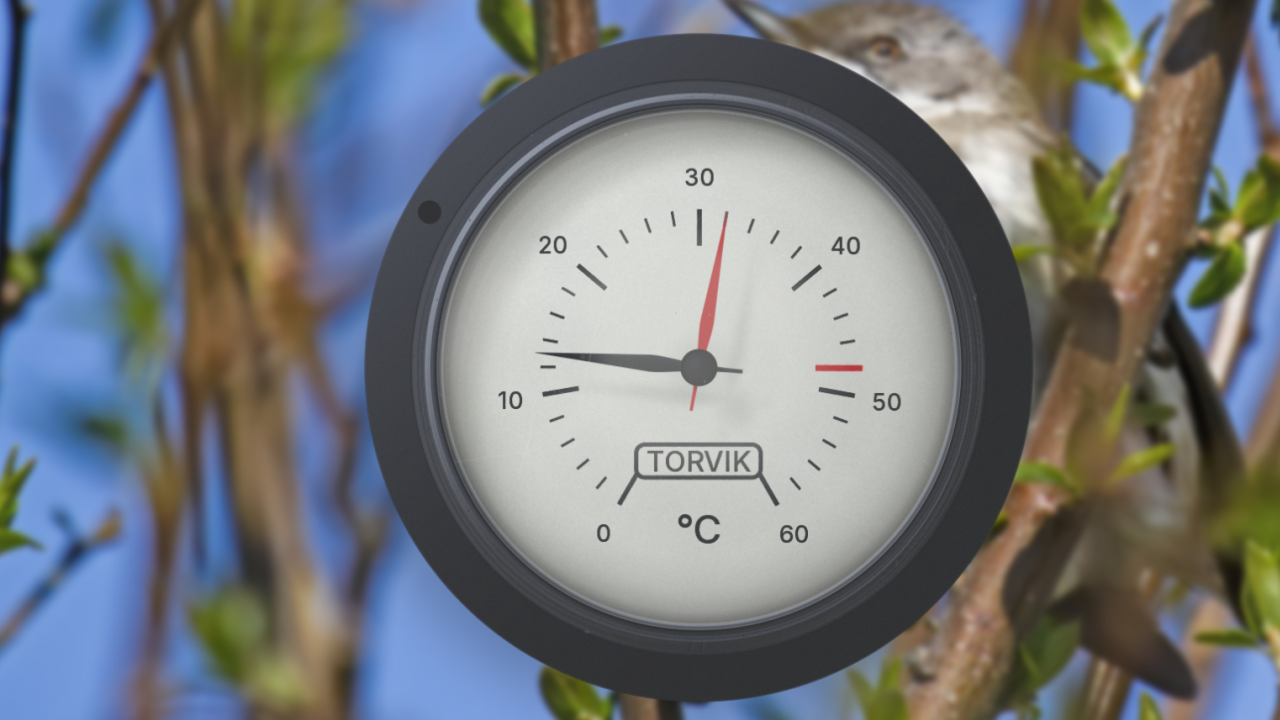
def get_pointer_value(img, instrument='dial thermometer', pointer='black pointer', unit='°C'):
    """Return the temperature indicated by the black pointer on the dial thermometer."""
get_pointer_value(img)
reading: 13 °C
